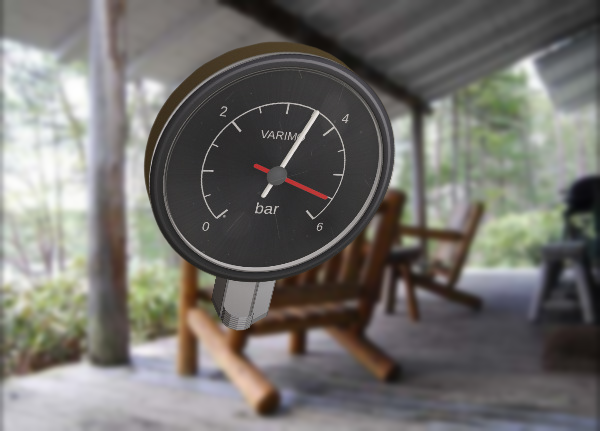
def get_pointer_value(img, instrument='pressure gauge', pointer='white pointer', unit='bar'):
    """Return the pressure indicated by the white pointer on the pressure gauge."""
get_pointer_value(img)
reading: 3.5 bar
